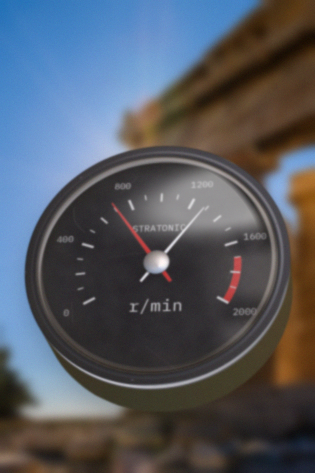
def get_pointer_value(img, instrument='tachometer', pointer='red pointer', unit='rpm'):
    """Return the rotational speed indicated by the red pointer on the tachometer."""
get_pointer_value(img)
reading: 700 rpm
